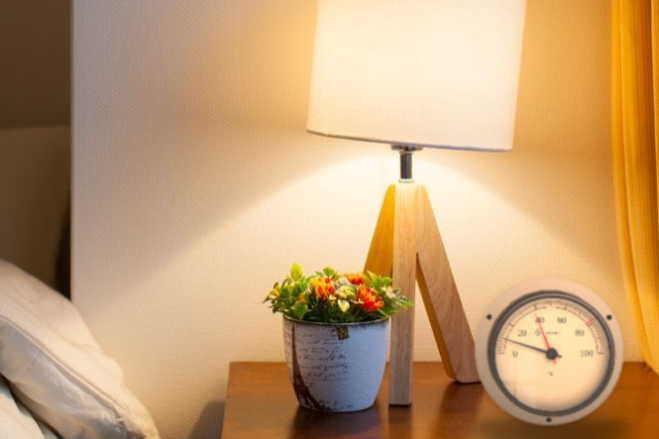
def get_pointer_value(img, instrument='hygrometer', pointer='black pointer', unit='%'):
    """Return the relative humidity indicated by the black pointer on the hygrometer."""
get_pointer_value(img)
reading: 10 %
